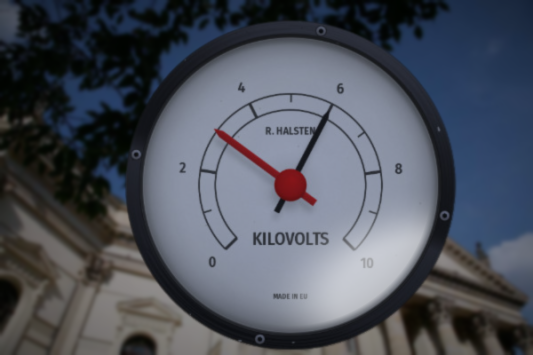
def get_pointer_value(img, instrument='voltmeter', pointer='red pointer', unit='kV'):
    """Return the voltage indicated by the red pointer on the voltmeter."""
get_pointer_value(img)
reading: 3 kV
